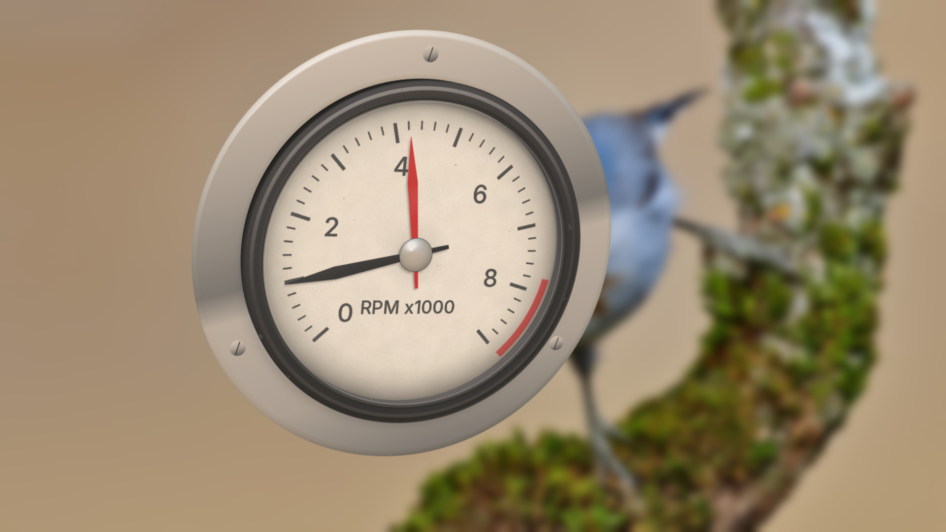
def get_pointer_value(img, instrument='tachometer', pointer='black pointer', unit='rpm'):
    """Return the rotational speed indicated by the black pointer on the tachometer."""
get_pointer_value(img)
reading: 1000 rpm
